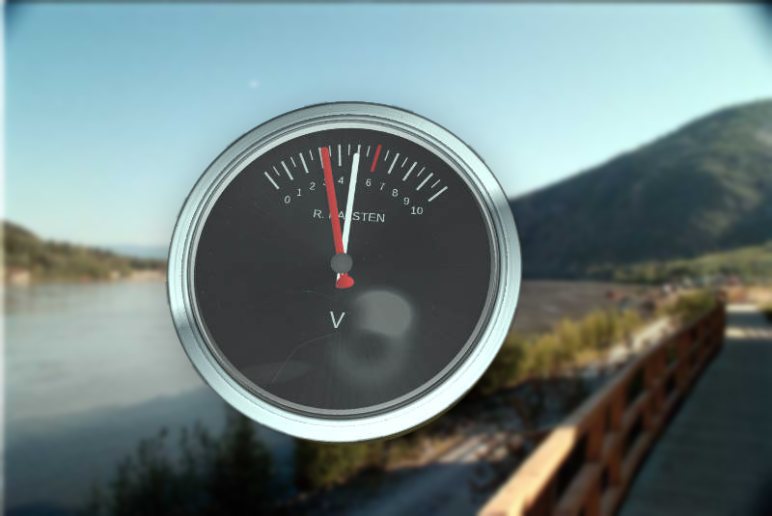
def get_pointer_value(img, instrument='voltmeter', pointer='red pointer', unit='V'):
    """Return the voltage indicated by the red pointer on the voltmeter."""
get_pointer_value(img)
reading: 3.25 V
